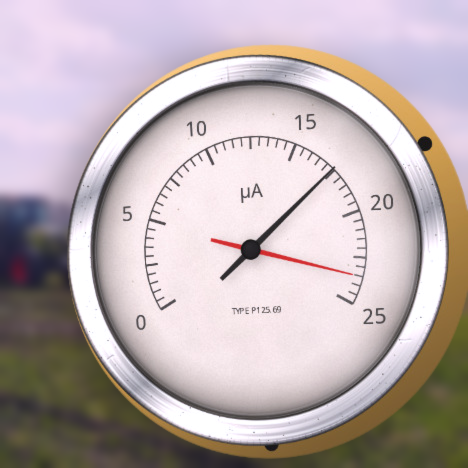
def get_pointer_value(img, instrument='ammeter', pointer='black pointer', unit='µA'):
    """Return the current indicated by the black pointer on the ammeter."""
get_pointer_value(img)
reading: 17.5 µA
